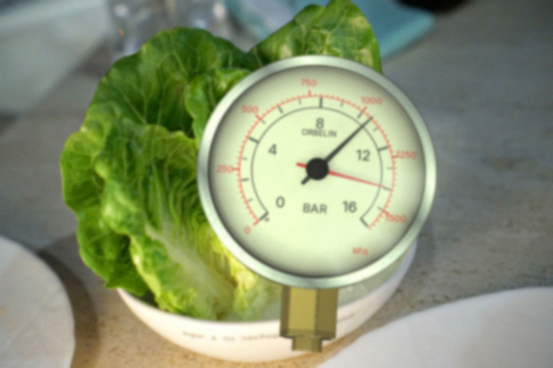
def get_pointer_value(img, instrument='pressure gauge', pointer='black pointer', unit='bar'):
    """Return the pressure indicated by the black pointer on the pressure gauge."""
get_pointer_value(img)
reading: 10.5 bar
